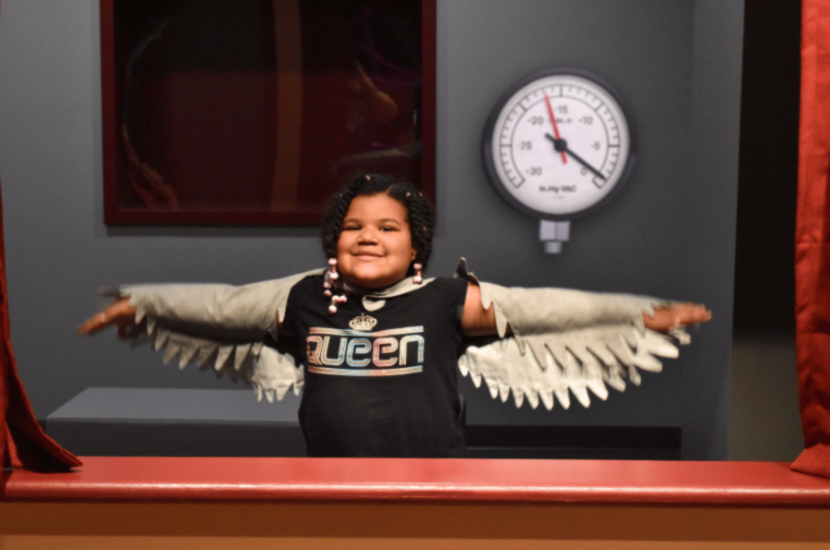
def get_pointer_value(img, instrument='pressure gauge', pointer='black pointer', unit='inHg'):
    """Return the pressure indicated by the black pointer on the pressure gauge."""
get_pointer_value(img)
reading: -1 inHg
